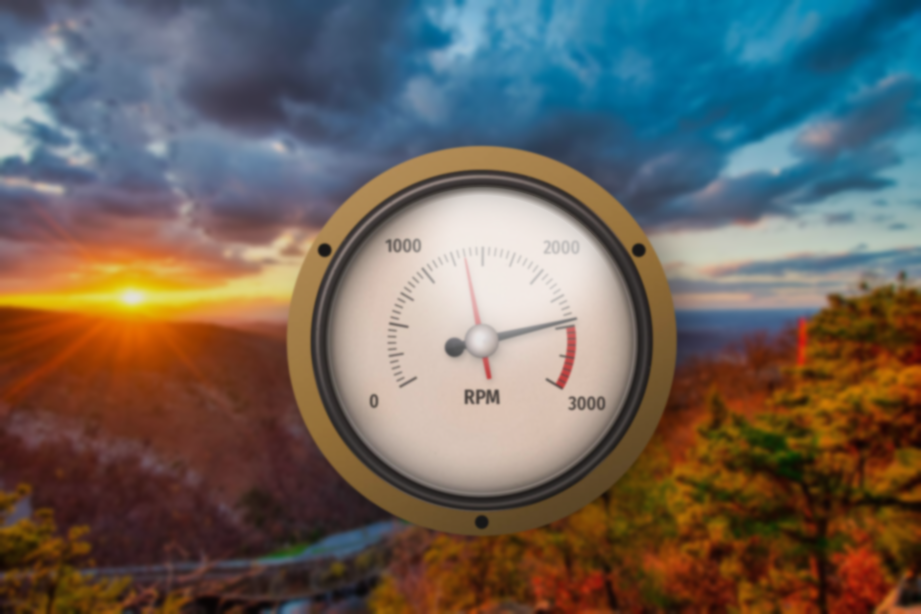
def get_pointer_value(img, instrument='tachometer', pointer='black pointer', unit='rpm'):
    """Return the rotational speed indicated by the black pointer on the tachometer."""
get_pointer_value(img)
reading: 2450 rpm
